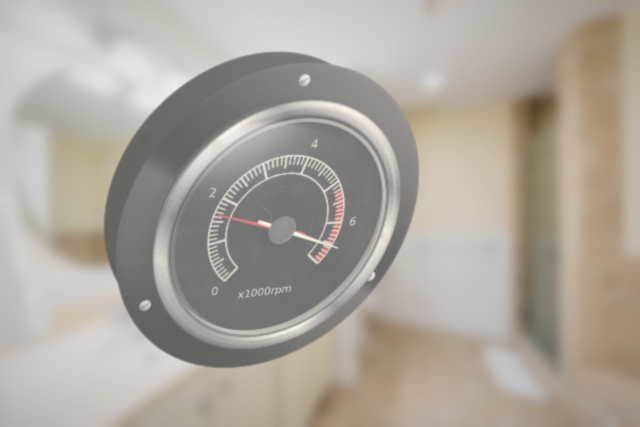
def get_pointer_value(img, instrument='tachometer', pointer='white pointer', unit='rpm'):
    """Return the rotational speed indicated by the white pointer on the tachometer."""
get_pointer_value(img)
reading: 6500 rpm
